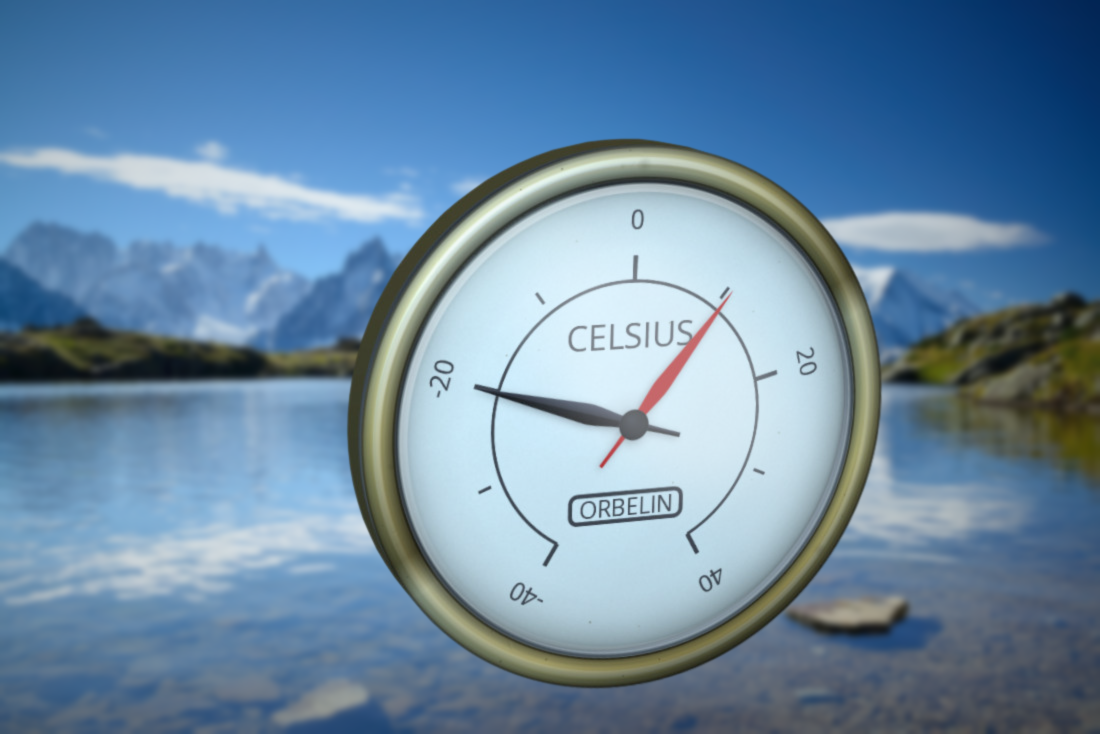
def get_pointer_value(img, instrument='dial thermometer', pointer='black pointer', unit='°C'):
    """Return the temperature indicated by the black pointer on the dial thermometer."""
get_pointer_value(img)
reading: -20 °C
